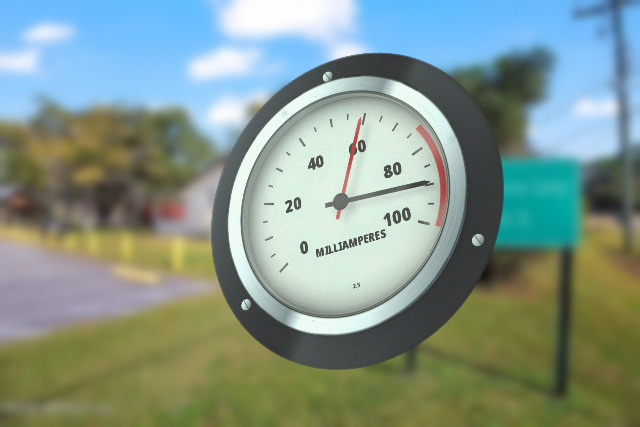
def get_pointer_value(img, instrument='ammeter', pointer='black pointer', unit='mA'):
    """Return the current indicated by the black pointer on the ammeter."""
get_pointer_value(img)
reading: 90 mA
